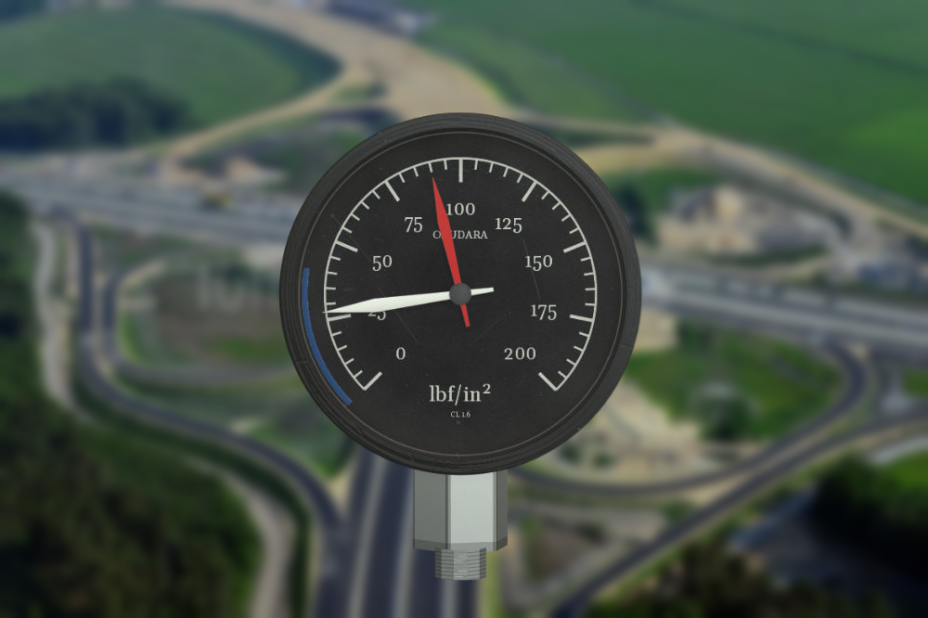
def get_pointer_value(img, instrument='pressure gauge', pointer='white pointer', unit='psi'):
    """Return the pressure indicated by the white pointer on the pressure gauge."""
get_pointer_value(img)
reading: 27.5 psi
